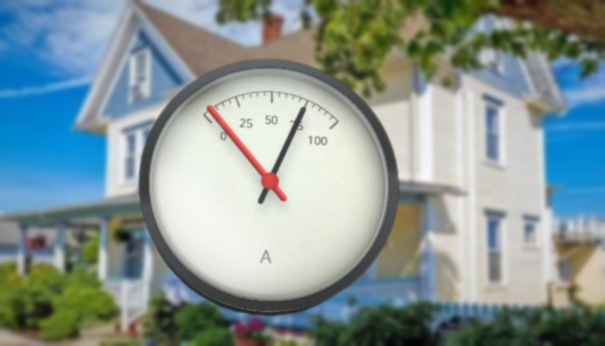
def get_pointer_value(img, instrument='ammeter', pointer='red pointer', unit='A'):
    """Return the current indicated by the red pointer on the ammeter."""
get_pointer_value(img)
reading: 5 A
